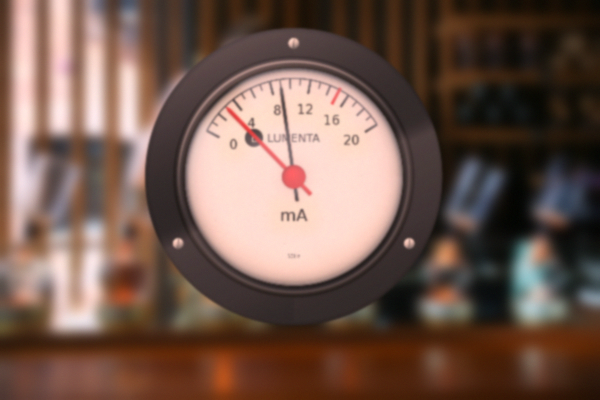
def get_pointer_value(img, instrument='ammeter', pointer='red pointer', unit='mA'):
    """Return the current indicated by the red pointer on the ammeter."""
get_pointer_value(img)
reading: 3 mA
